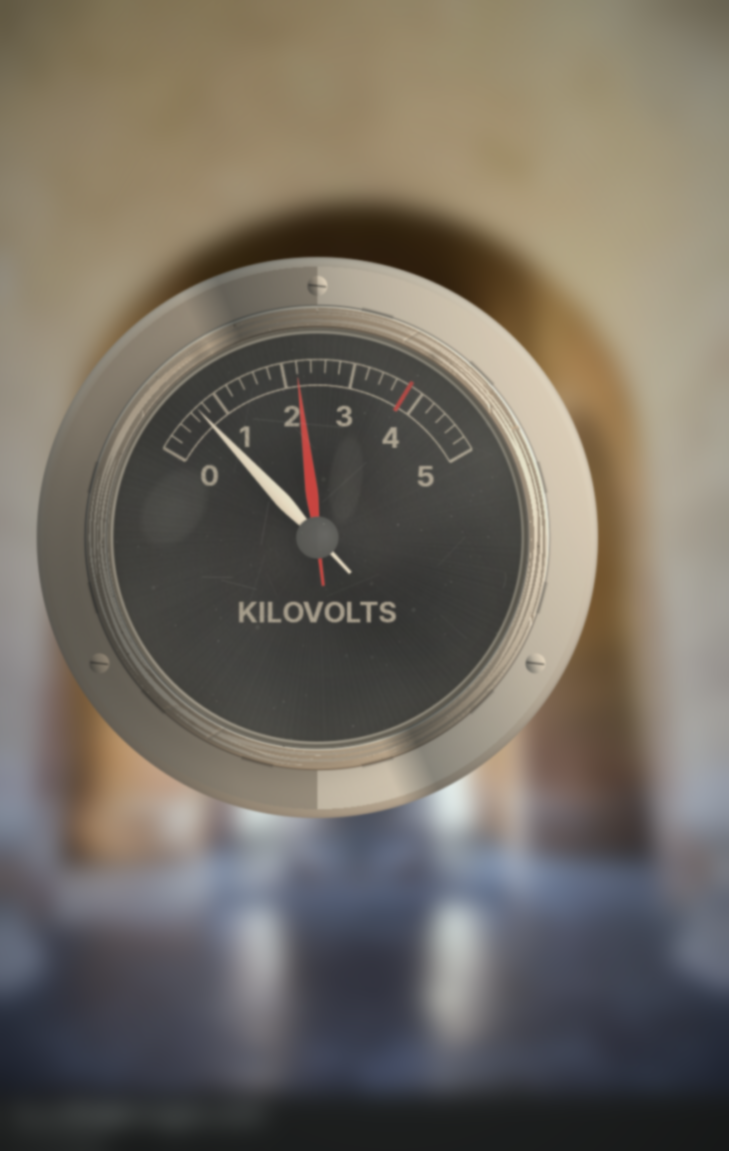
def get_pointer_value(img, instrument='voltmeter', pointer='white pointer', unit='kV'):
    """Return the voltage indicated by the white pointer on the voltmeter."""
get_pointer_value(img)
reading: 0.7 kV
